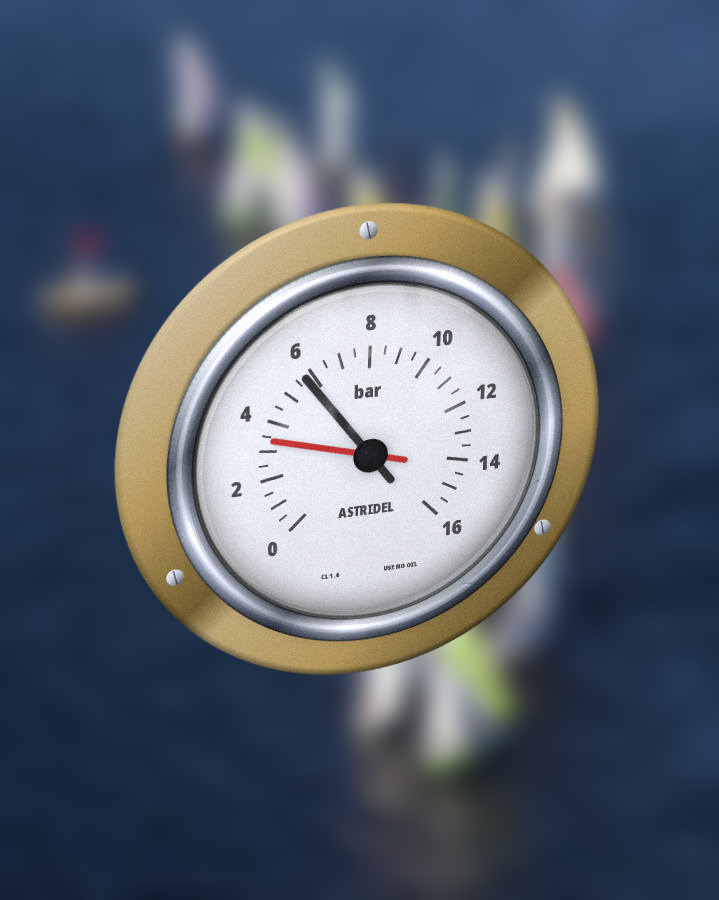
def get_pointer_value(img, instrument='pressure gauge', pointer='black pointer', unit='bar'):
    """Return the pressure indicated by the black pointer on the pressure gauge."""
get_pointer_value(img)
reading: 5.75 bar
